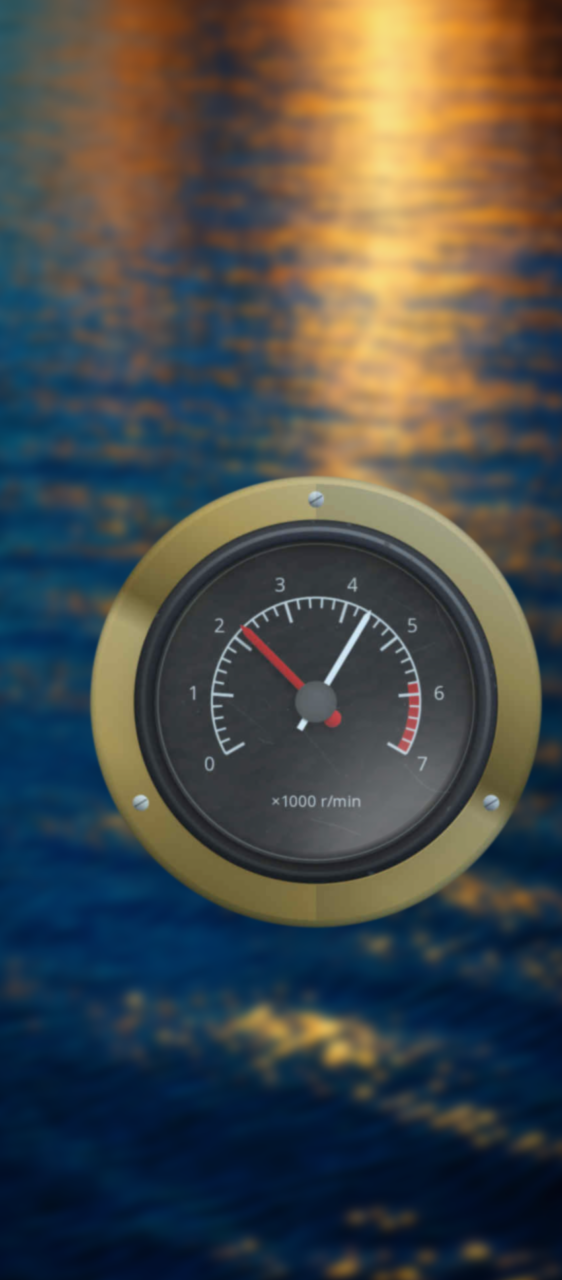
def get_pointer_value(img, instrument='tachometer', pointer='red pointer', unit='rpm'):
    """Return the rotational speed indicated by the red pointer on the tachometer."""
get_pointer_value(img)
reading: 2200 rpm
